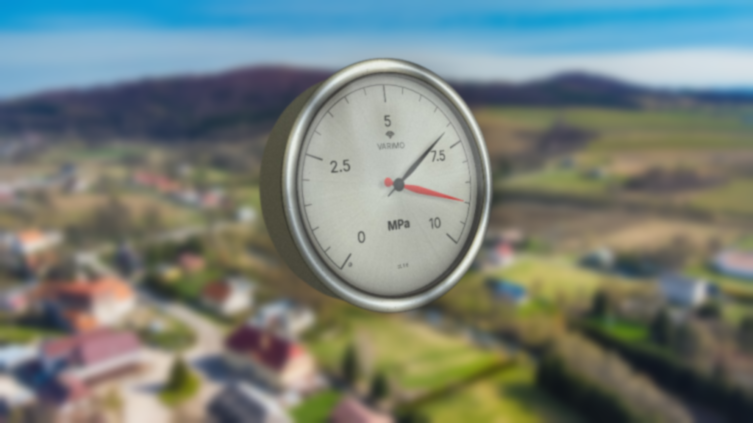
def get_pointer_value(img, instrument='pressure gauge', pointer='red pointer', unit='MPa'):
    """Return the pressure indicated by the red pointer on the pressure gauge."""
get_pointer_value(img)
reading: 9 MPa
